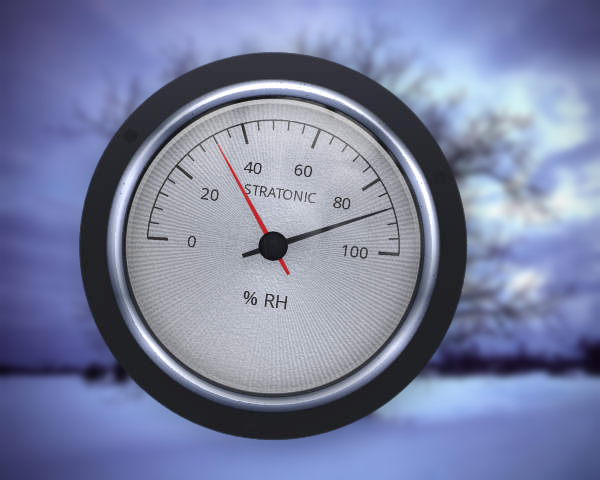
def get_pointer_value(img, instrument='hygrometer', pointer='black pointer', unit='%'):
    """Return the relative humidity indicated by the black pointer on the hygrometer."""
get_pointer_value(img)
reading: 88 %
